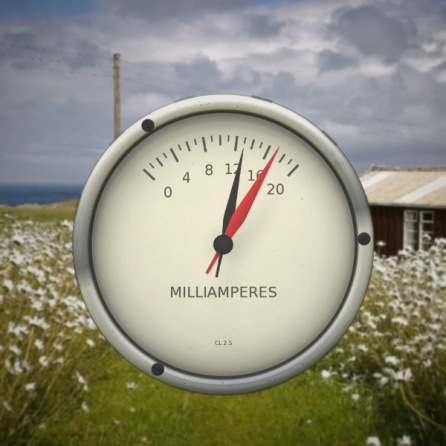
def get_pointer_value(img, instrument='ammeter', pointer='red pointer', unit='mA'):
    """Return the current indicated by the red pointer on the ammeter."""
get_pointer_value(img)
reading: 17 mA
